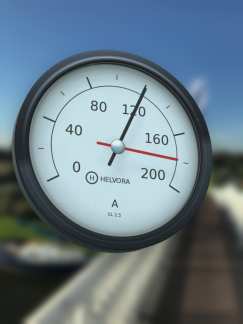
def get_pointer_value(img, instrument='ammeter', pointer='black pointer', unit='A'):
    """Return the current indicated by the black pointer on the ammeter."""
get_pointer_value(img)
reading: 120 A
